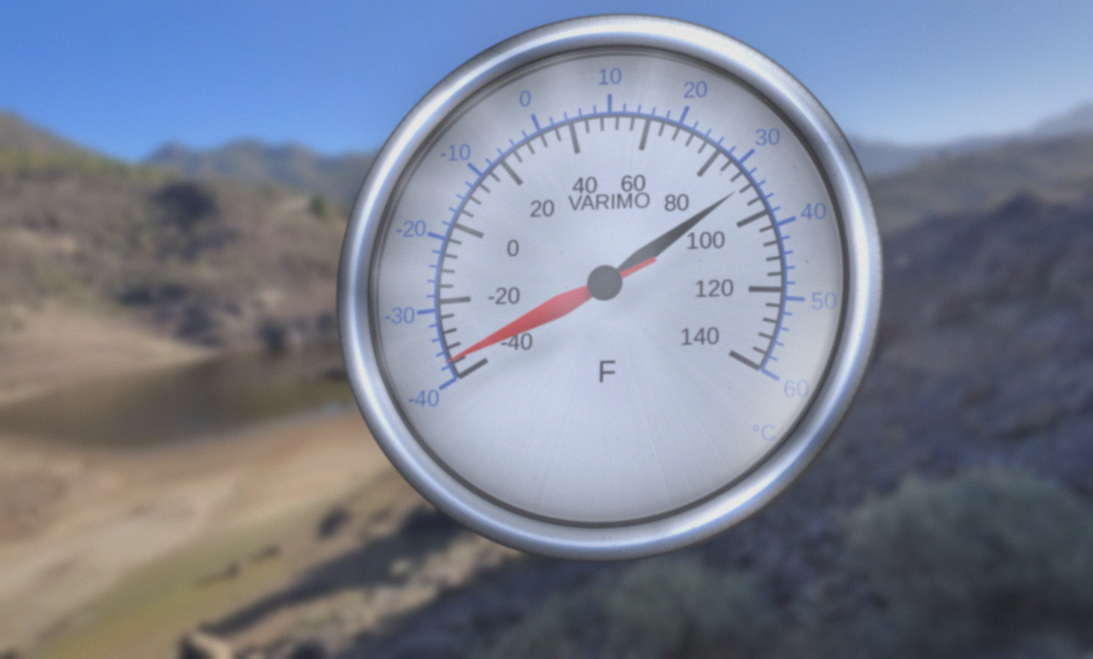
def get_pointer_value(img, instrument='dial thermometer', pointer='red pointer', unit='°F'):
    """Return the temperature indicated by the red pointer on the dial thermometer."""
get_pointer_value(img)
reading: -36 °F
